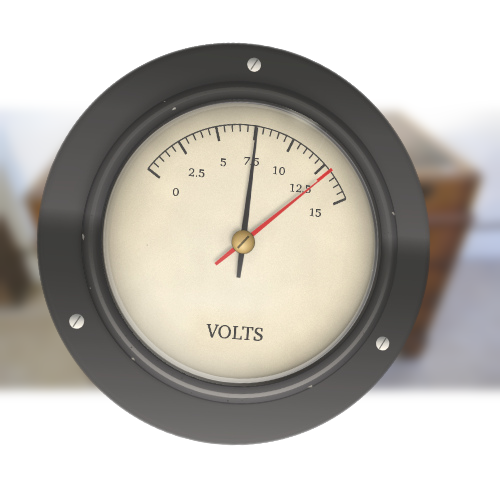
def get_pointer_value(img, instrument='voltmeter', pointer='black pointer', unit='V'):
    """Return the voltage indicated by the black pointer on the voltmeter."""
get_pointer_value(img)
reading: 7.5 V
